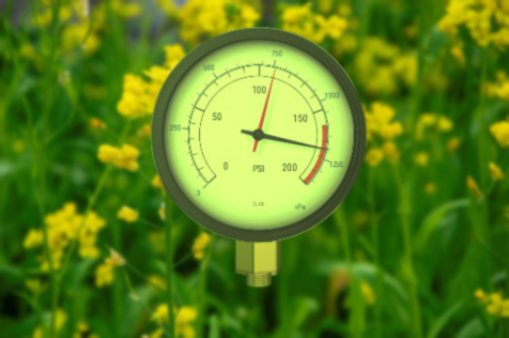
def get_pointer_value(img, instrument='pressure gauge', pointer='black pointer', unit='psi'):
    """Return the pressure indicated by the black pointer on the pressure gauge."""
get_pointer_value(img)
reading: 175 psi
